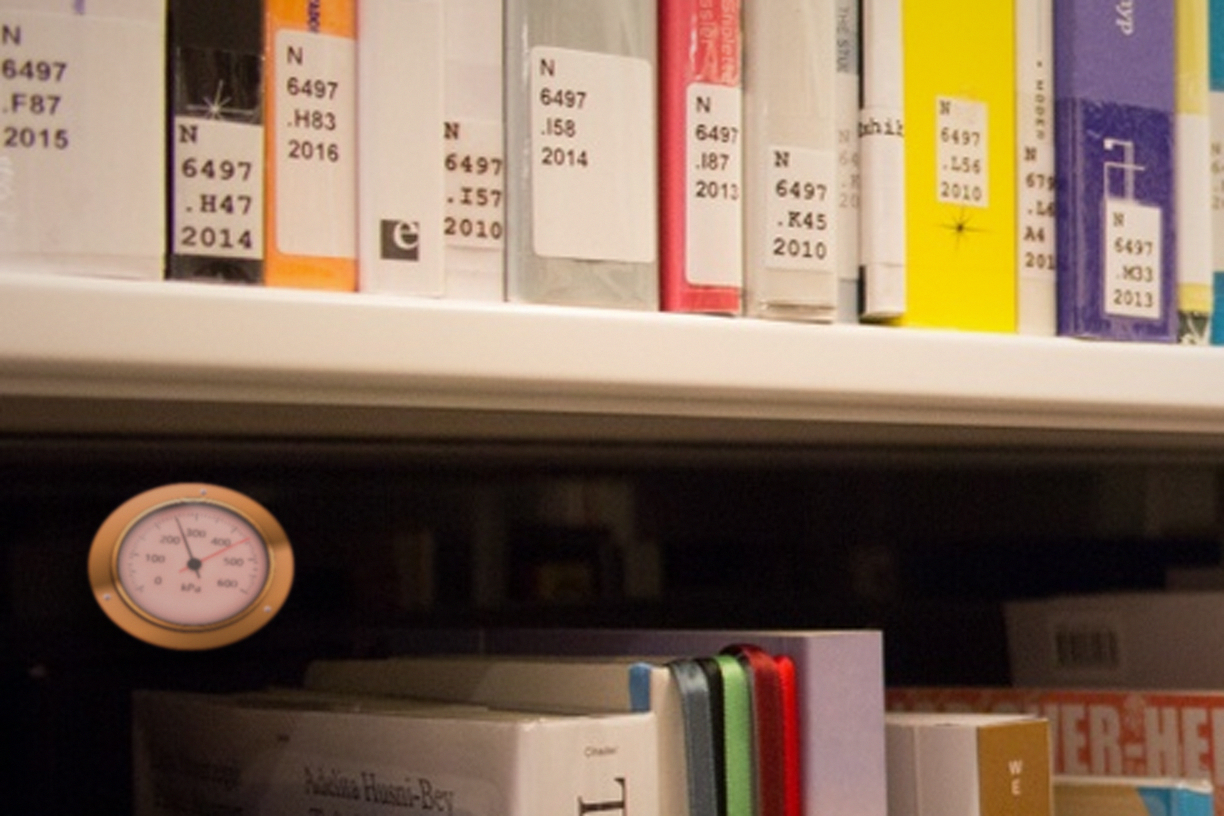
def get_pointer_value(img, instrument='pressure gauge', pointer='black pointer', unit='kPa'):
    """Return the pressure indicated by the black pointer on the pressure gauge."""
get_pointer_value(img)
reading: 250 kPa
